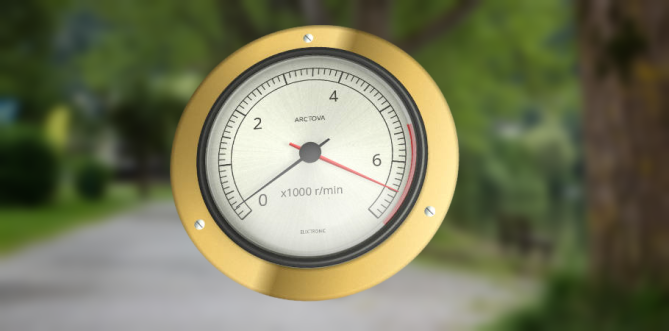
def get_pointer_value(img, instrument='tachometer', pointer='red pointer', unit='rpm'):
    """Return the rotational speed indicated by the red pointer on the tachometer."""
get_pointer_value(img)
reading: 6500 rpm
